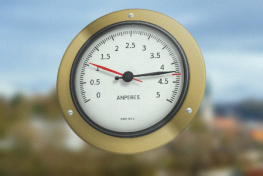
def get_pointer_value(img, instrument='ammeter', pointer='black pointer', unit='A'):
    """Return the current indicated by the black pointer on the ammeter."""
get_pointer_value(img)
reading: 4.25 A
